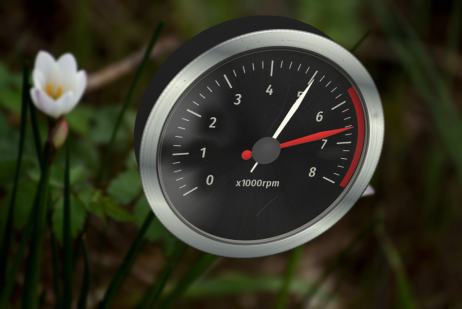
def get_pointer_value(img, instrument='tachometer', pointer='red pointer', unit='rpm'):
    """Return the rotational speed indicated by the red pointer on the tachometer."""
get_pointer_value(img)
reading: 6600 rpm
